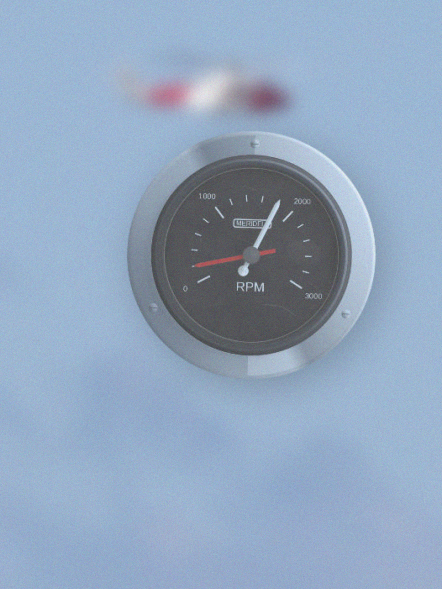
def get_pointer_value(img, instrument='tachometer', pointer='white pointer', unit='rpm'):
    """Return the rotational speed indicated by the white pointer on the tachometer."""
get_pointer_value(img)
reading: 1800 rpm
